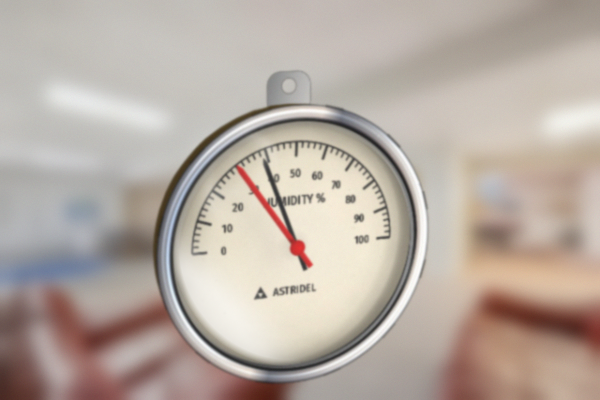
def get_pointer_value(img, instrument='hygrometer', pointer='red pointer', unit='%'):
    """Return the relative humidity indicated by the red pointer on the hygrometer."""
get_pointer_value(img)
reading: 30 %
